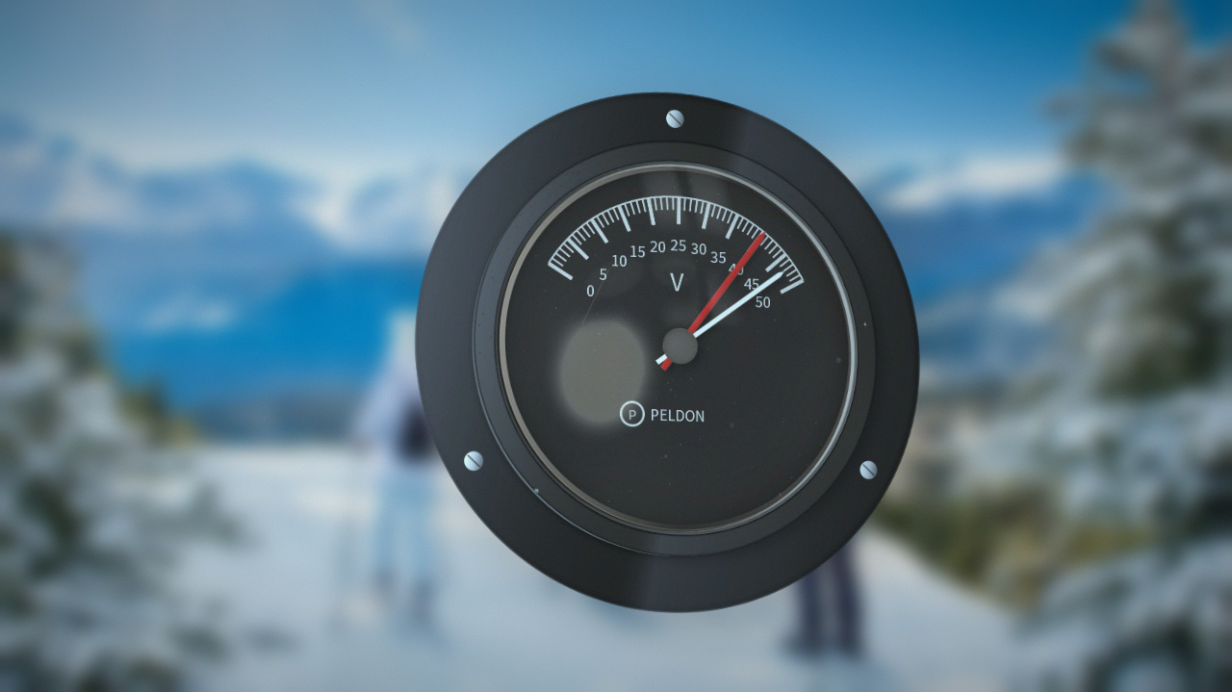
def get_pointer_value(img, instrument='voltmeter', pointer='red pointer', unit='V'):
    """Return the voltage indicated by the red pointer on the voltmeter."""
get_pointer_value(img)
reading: 40 V
